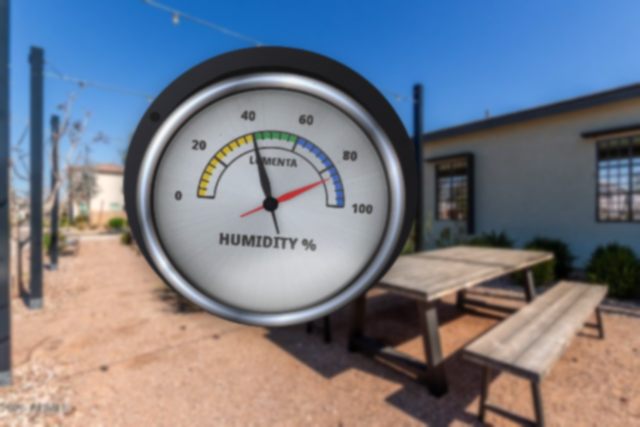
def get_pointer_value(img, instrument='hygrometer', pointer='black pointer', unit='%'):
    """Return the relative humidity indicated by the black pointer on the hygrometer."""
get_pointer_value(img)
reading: 40 %
